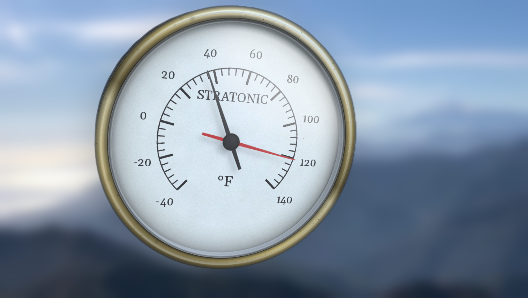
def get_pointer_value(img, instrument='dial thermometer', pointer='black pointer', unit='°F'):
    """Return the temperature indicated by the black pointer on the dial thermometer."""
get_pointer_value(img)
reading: 36 °F
